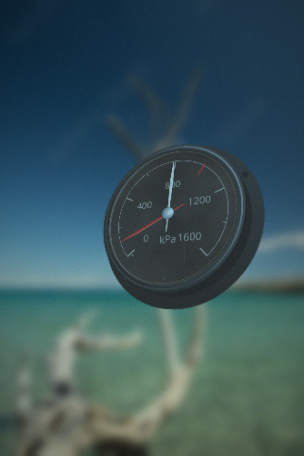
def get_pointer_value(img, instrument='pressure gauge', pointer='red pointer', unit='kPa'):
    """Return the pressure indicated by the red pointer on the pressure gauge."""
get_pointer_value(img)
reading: 100 kPa
